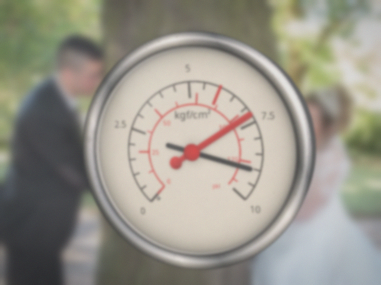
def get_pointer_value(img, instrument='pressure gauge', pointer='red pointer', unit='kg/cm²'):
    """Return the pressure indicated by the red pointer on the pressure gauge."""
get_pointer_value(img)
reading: 7.25 kg/cm²
